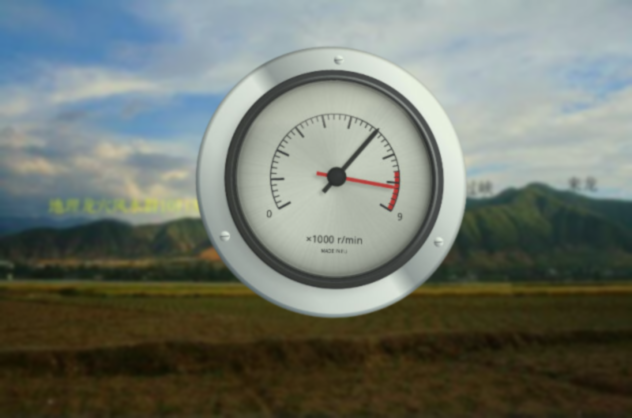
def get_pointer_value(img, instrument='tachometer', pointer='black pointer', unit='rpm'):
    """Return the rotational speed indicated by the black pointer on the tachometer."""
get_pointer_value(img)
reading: 6000 rpm
